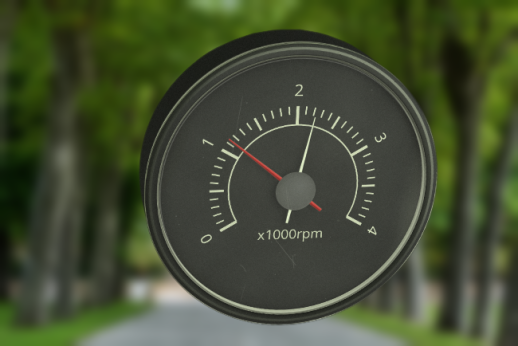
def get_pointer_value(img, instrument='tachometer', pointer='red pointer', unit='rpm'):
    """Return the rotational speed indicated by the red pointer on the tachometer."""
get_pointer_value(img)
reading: 1150 rpm
